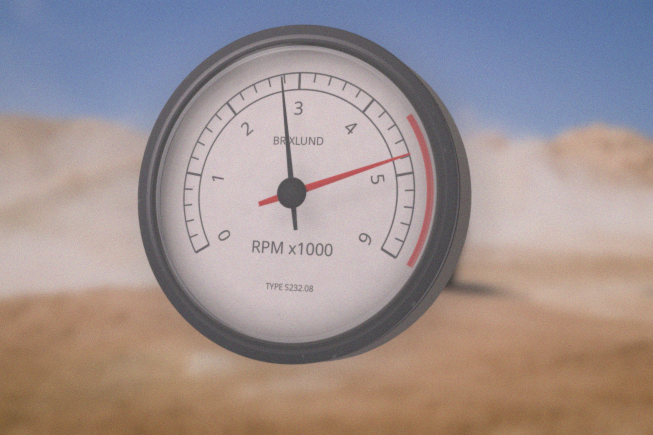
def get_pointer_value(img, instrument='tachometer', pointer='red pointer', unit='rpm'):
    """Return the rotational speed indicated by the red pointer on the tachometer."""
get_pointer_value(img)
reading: 4800 rpm
